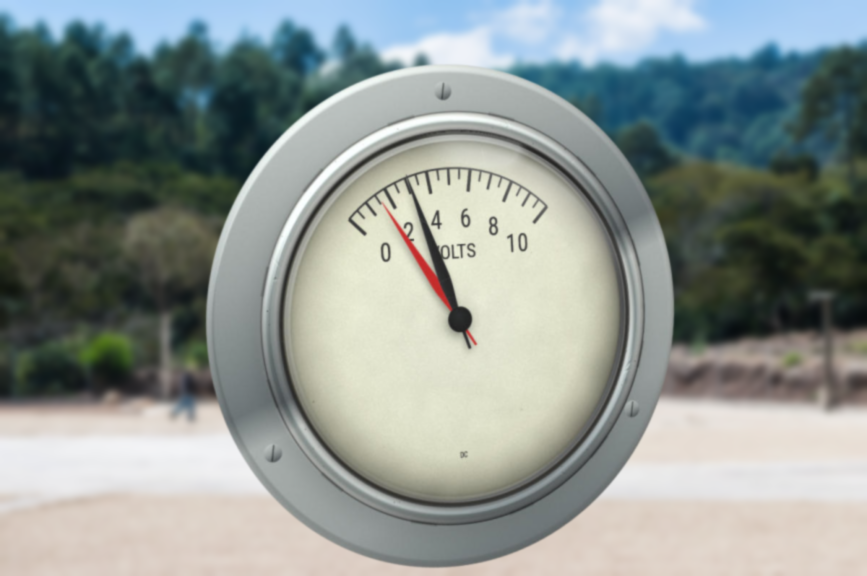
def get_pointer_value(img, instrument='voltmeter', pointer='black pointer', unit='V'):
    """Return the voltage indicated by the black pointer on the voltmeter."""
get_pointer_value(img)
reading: 3 V
